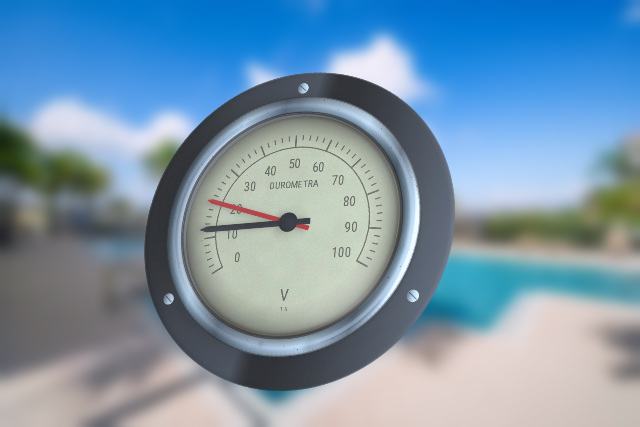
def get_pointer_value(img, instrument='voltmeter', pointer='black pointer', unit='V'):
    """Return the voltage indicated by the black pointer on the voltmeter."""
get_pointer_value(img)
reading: 12 V
